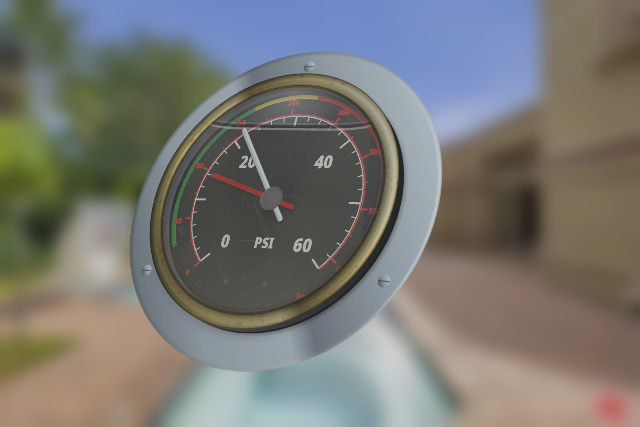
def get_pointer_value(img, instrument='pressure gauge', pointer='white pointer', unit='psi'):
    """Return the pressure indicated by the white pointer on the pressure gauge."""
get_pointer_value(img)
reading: 22 psi
